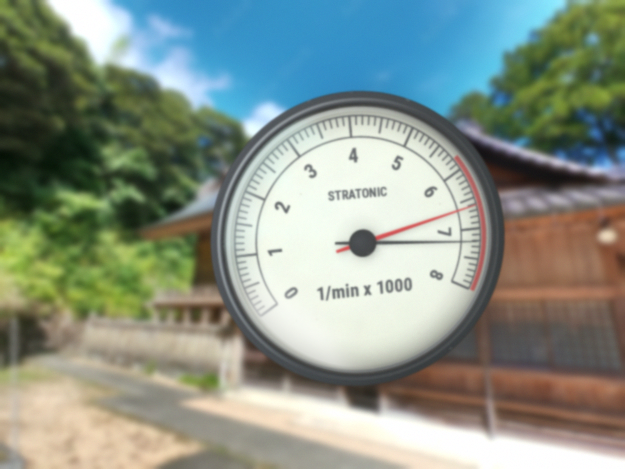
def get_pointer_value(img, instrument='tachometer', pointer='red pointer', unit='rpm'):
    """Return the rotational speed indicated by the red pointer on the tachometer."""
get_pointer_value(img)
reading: 6600 rpm
